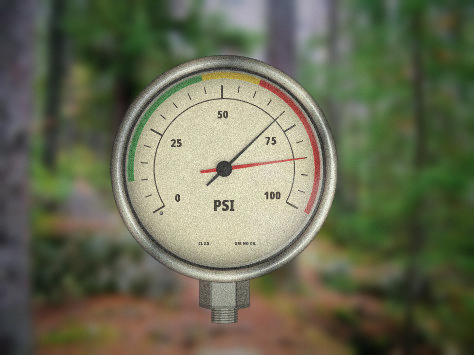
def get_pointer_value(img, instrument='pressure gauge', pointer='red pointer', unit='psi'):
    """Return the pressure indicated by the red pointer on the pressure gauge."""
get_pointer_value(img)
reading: 85 psi
